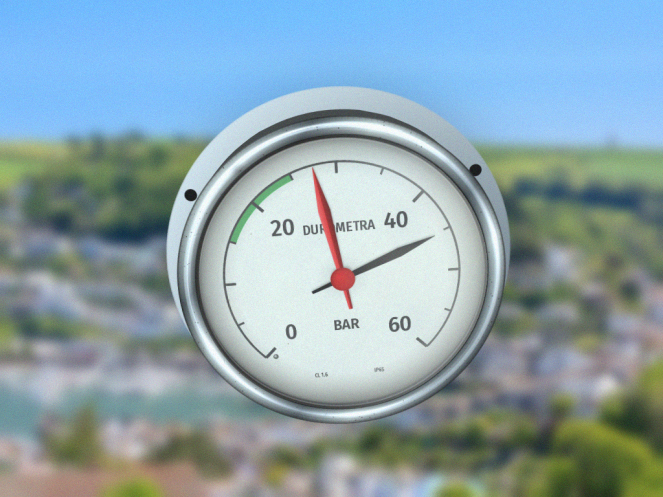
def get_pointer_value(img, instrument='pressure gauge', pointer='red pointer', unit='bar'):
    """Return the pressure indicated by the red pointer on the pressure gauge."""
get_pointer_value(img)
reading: 27.5 bar
